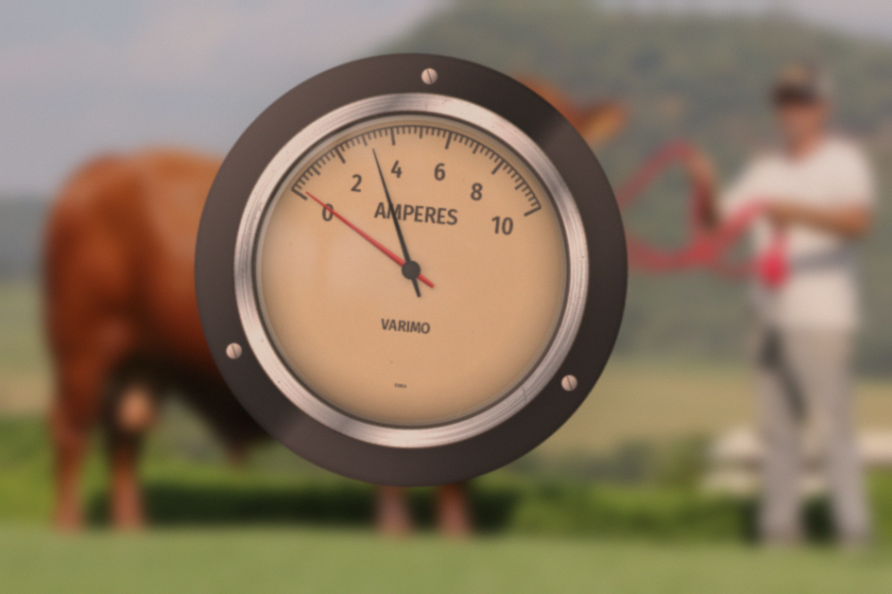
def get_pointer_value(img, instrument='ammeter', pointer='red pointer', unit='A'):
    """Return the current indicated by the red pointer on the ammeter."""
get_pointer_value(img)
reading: 0.2 A
